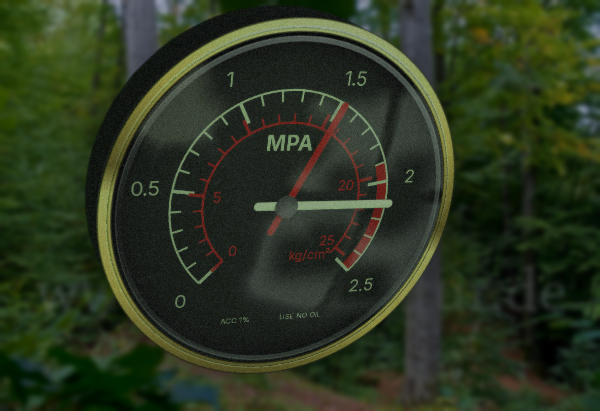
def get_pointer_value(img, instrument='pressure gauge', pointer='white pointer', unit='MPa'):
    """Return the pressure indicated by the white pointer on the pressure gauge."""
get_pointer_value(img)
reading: 2.1 MPa
